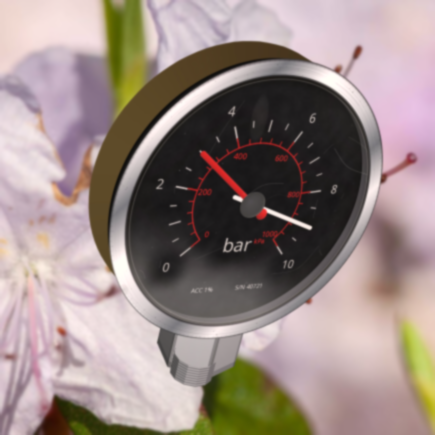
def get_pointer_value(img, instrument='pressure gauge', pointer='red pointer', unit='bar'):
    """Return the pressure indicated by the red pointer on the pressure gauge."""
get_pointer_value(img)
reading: 3 bar
